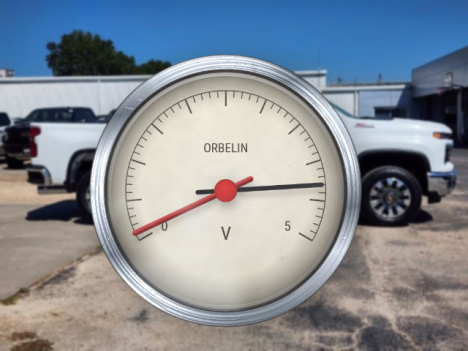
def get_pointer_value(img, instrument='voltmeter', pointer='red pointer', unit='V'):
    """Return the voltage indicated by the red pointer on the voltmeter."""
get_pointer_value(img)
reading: 0.1 V
